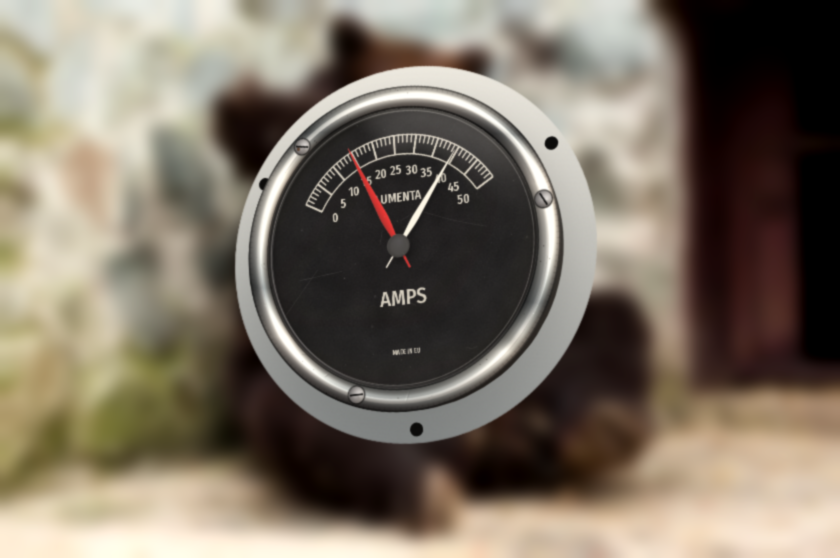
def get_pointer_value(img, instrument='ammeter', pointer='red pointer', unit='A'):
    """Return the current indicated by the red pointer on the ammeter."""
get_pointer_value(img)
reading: 15 A
